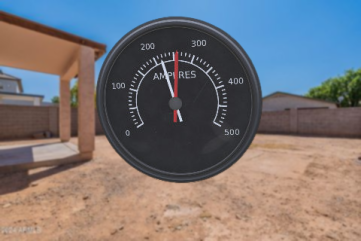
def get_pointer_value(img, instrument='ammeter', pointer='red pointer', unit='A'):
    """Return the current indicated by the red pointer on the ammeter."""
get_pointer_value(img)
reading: 260 A
